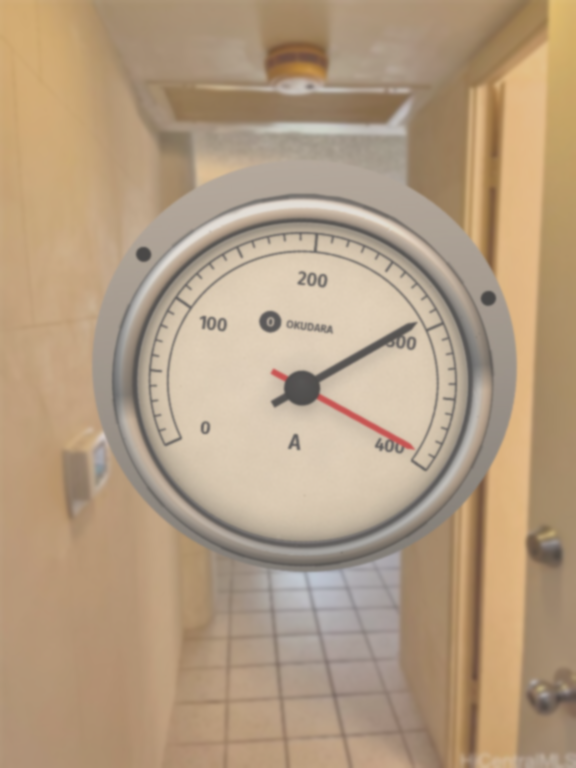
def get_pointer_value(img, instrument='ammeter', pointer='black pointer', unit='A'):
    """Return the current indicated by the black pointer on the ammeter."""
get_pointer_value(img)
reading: 290 A
